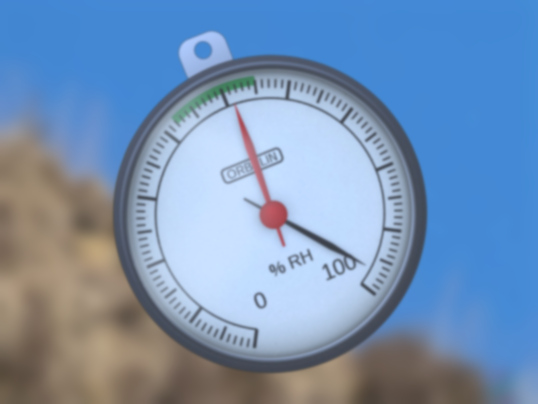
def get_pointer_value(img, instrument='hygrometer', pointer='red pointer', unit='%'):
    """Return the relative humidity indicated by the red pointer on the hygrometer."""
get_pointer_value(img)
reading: 51 %
